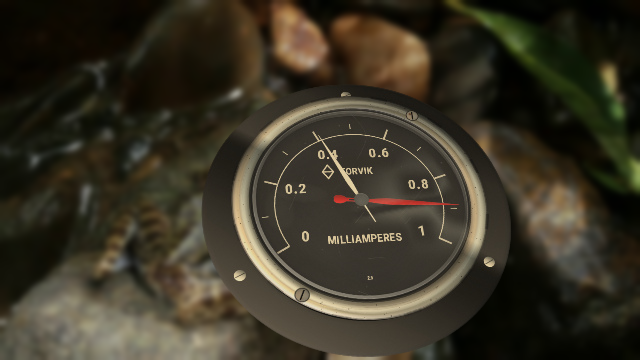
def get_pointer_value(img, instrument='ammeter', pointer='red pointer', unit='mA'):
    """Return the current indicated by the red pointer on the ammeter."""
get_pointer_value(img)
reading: 0.9 mA
